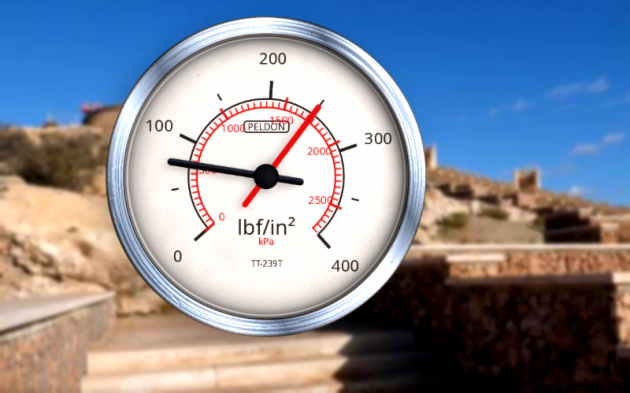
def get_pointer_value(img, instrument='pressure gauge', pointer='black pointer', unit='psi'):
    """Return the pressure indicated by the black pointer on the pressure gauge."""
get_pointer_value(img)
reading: 75 psi
